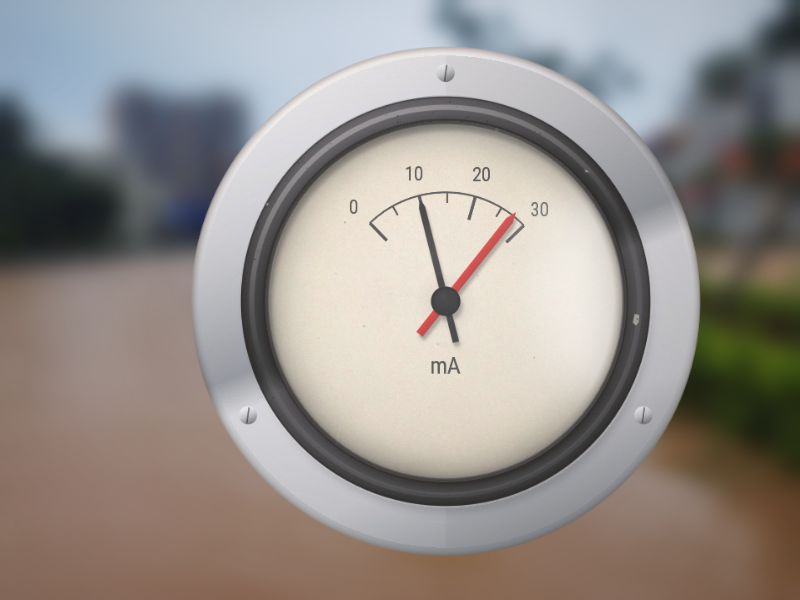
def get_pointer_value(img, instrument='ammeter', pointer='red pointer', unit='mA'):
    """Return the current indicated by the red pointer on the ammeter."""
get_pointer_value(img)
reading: 27.5 mA
